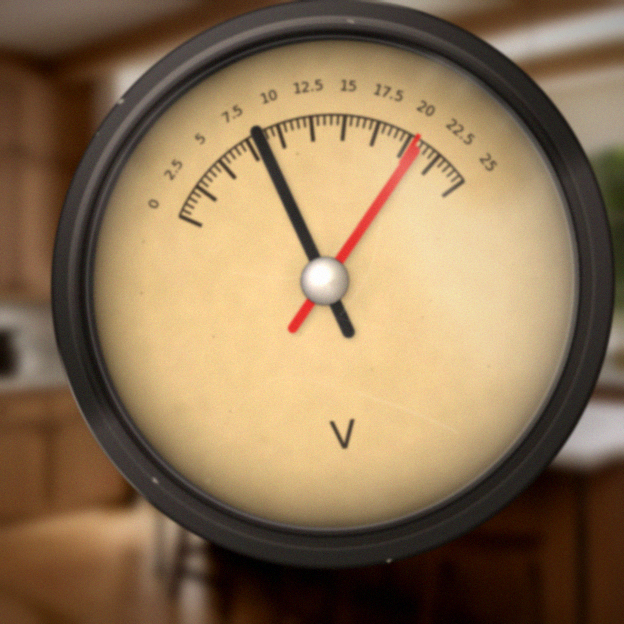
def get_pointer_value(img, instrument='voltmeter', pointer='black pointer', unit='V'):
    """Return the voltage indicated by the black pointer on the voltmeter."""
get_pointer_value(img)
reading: 8.5 V
